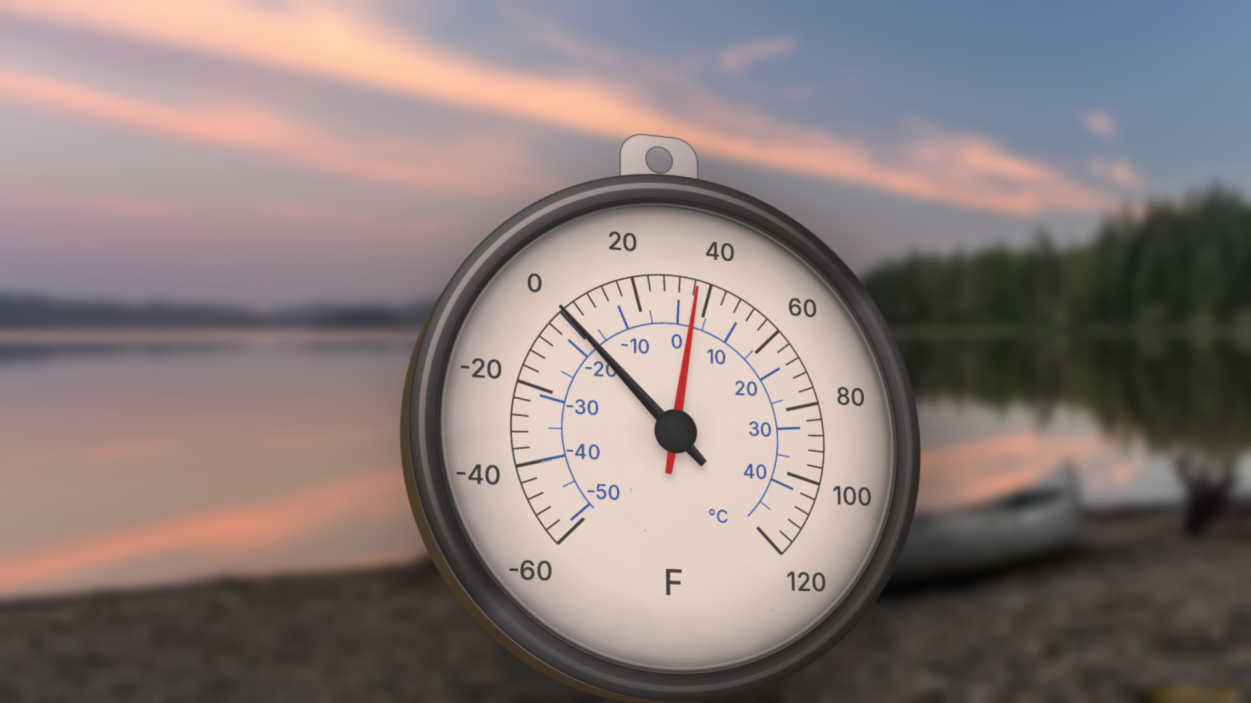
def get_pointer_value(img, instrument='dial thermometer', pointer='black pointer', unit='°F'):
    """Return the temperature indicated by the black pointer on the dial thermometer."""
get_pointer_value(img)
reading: 0 °F
